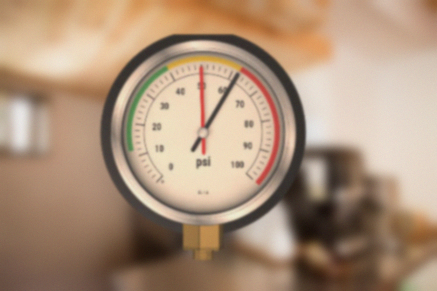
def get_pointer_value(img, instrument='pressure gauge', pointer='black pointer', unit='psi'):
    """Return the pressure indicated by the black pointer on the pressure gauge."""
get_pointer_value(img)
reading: 62 psi
